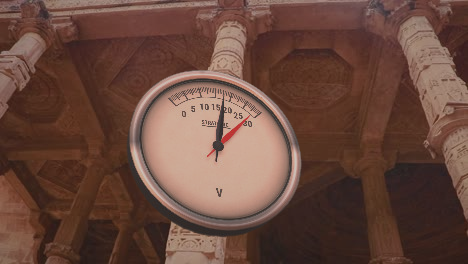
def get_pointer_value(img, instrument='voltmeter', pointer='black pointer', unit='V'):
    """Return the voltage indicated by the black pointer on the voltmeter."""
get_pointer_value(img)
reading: 17.5 V
